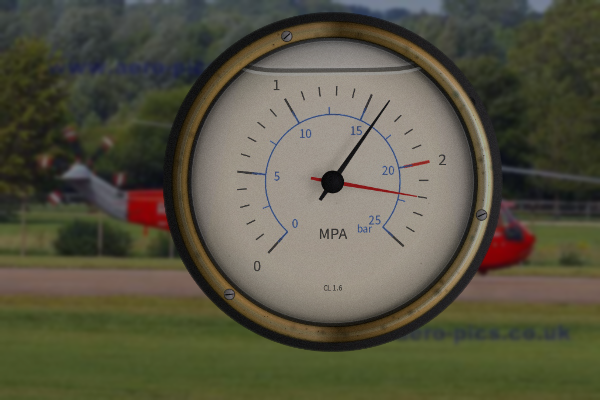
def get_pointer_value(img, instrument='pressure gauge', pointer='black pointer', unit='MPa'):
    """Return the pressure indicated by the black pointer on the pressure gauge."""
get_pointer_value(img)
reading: 1.6 MPa
